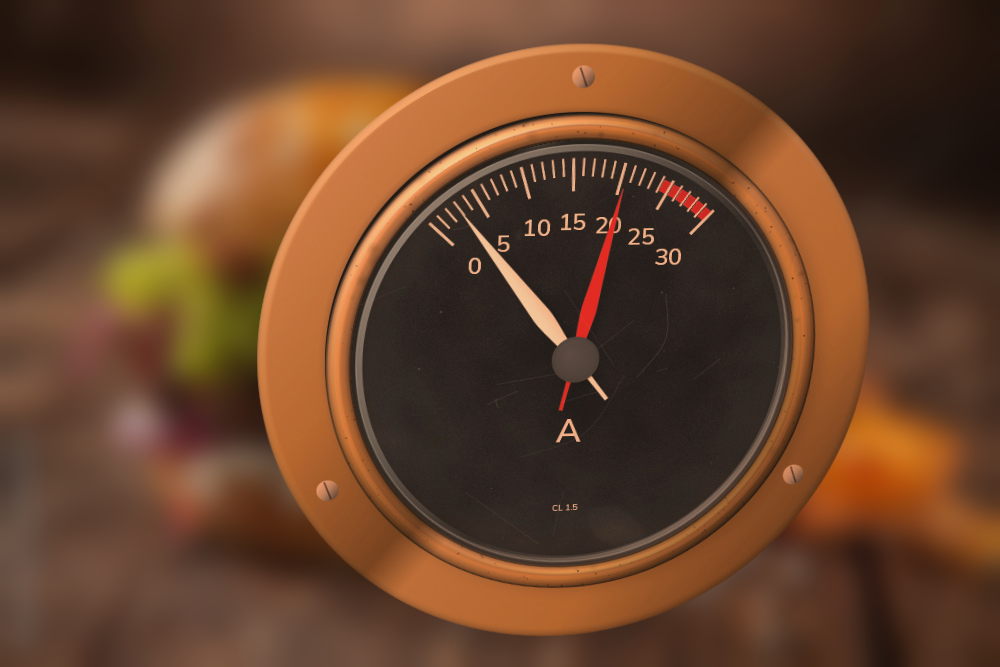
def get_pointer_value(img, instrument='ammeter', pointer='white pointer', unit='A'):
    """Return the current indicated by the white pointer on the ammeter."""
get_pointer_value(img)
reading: 3 A
